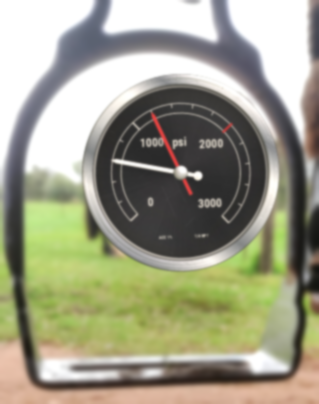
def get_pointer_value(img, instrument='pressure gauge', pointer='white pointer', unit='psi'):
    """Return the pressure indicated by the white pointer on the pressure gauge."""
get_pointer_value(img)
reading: 600 psi
